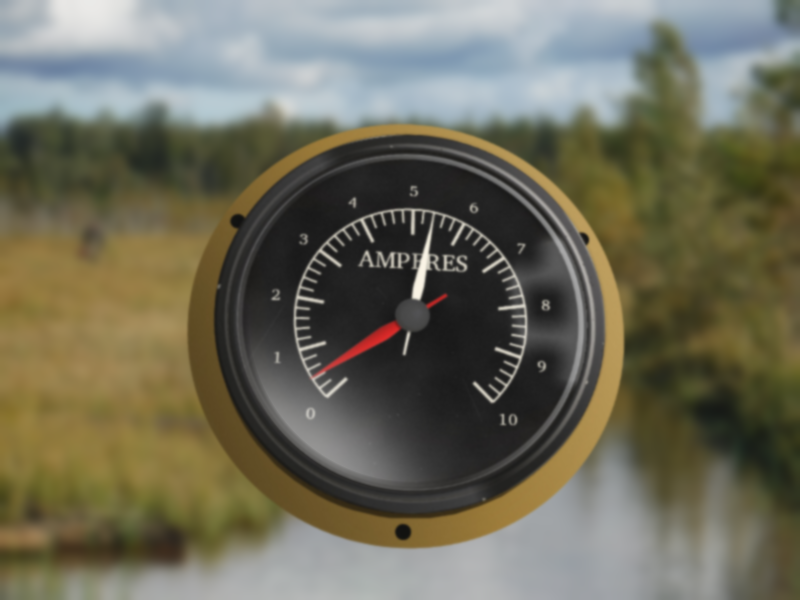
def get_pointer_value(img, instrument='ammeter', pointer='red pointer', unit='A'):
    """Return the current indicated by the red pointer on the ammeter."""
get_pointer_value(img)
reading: 0.4 A
